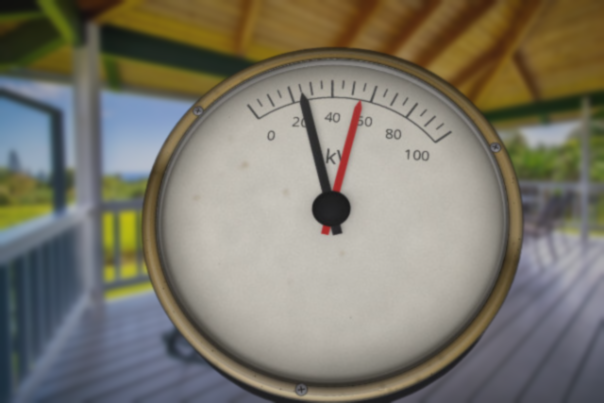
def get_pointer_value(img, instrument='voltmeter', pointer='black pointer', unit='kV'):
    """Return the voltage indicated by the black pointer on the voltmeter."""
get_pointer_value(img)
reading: 25 kV
